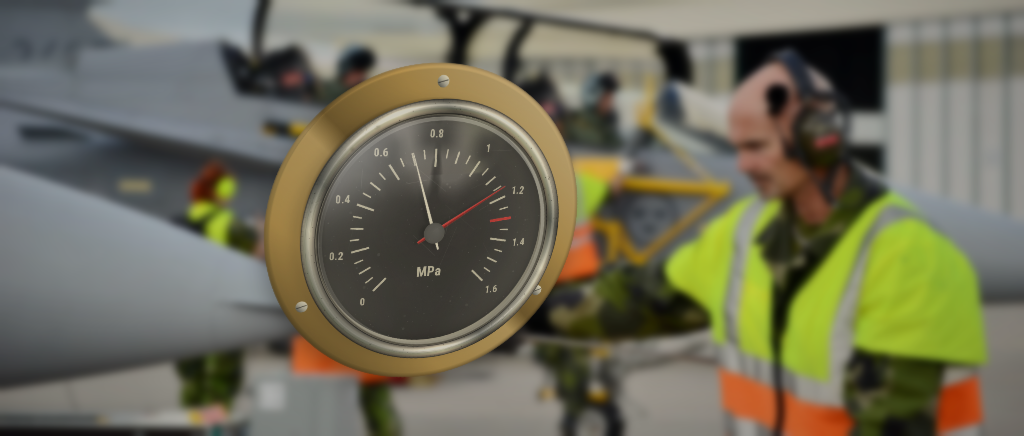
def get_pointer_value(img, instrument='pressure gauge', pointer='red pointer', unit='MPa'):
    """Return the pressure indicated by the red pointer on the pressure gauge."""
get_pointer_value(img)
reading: 1.15 MPa
